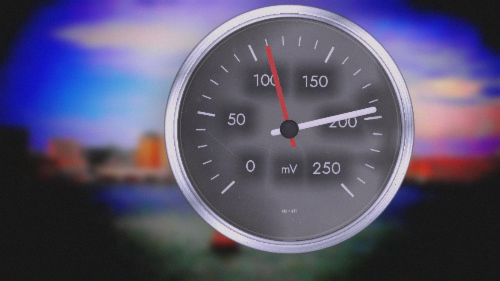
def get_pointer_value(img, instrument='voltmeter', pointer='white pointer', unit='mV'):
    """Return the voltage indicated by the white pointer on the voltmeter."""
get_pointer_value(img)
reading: 195 mV
